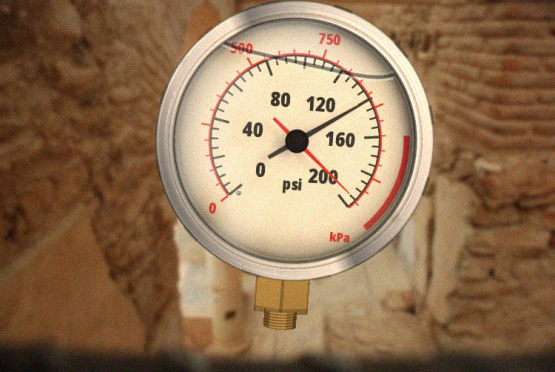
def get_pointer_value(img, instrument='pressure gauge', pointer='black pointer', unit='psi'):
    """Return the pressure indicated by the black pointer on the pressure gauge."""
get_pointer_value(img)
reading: 140 psi
